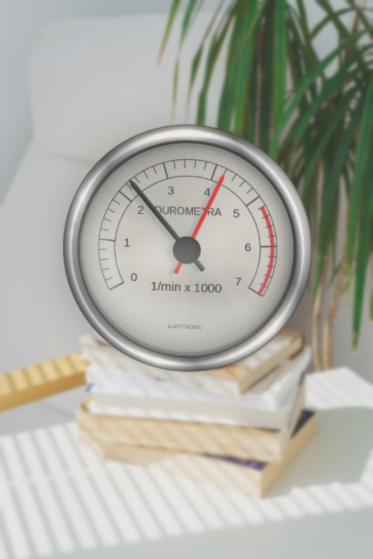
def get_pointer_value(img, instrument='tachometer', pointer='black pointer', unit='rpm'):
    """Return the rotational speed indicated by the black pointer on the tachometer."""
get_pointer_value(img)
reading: 2300 rpm
